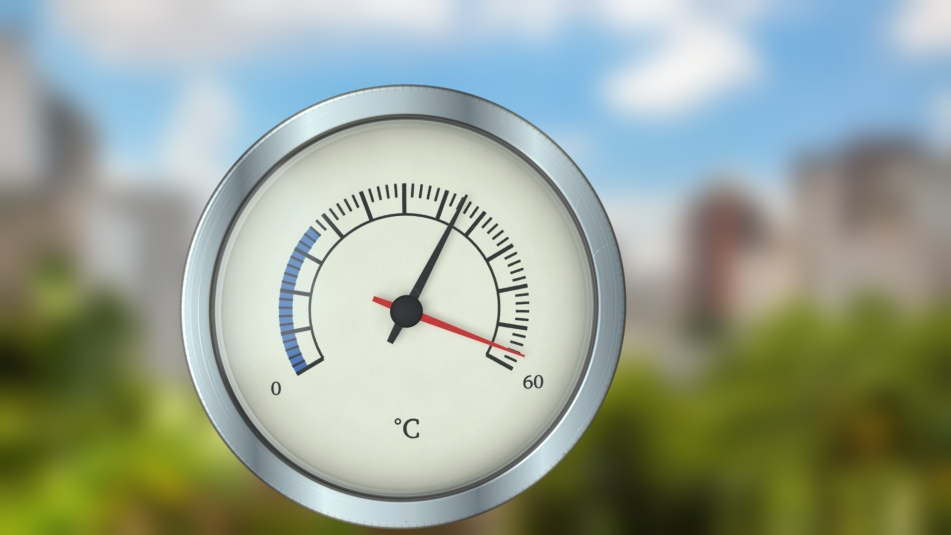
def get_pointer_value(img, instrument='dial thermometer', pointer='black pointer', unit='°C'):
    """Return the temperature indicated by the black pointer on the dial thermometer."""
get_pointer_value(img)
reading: 37 °C
